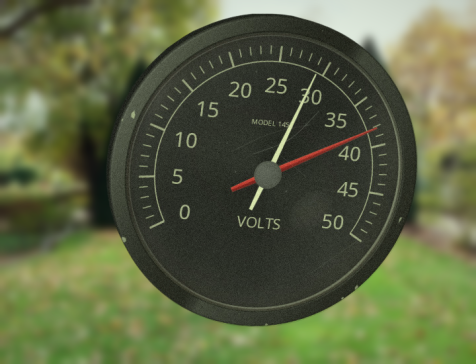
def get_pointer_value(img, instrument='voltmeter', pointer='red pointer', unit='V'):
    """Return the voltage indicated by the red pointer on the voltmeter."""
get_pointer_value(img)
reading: 38 V
